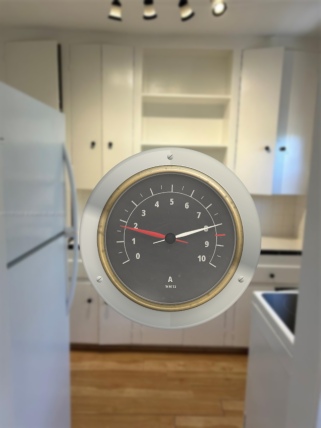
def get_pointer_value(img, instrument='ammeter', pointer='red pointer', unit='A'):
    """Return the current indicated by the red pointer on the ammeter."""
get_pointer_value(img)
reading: 1.75 A
